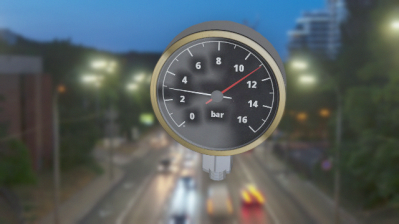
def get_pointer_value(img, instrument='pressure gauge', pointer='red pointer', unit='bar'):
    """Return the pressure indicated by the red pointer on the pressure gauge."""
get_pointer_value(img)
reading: 11 bar
